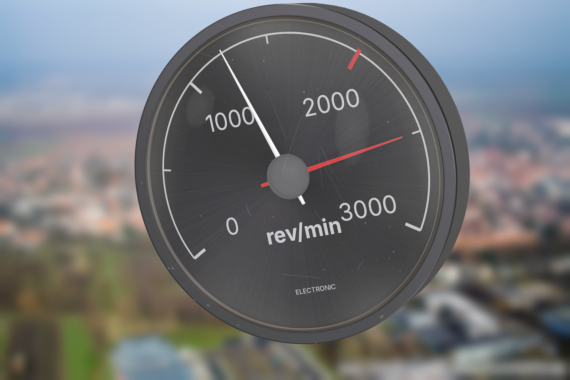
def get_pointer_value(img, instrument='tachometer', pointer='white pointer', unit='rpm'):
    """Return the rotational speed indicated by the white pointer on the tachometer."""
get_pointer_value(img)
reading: 1250 rpm
